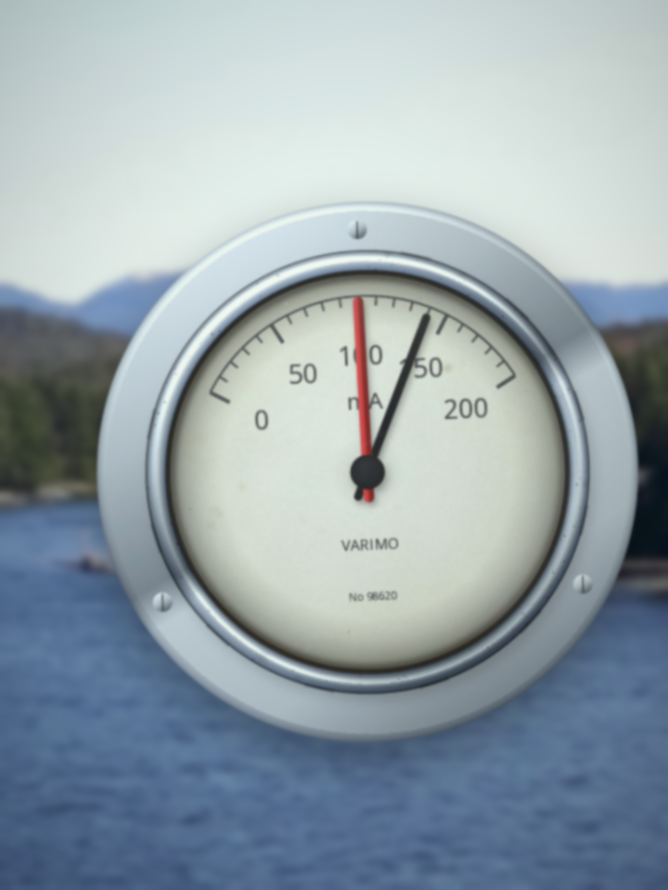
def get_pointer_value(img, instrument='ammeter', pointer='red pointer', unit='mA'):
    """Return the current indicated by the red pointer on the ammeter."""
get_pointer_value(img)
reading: 100 mA
